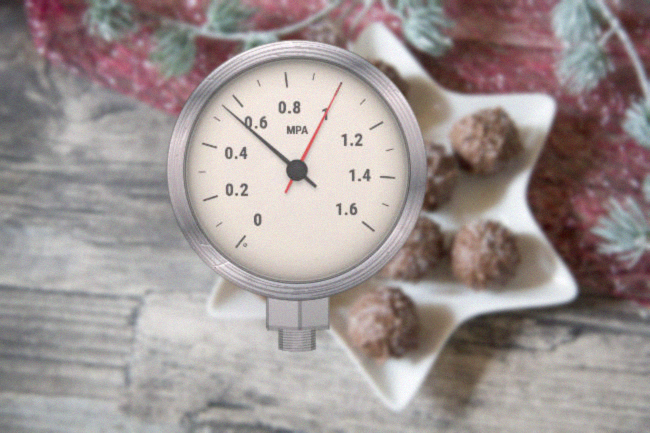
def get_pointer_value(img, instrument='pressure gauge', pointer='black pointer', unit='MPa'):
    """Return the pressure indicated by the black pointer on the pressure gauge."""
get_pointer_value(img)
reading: 0.55 MPa
